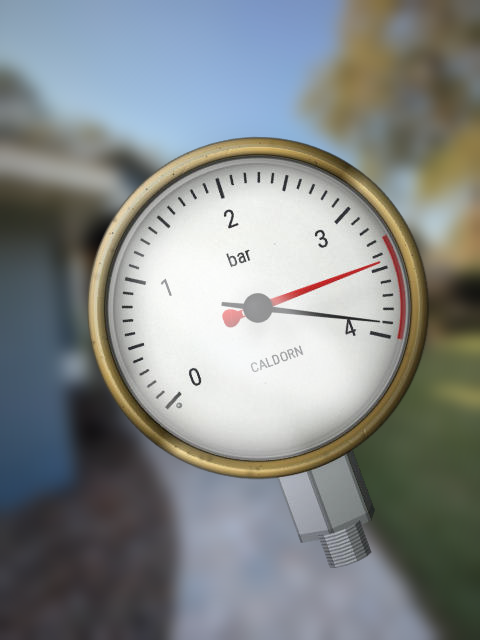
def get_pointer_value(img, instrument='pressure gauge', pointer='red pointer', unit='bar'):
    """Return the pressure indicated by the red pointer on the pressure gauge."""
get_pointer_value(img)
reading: 3.45 bar
